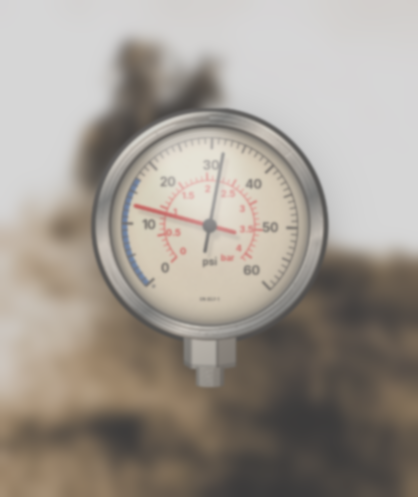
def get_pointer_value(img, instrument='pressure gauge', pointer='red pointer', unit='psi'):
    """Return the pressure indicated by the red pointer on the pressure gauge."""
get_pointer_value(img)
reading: 13 psi
